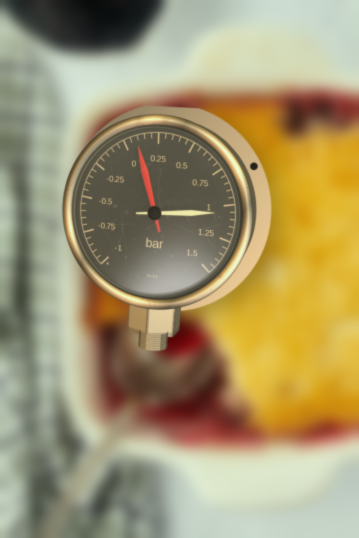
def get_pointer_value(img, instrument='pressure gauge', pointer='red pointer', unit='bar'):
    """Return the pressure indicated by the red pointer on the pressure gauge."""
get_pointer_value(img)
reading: 0.1 bar
